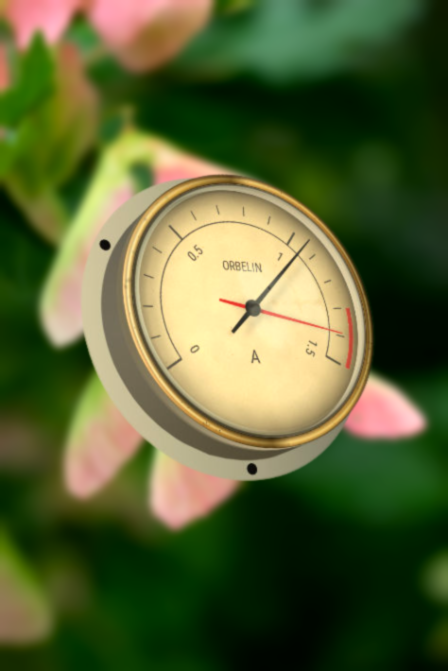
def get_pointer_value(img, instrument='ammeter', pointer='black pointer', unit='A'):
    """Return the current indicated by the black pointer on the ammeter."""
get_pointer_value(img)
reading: 1.05 A
